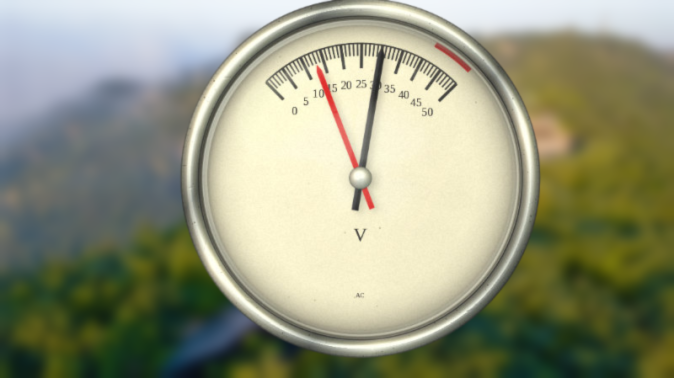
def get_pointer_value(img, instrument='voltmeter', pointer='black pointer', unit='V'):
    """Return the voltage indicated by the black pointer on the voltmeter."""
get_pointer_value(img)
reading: 30 V
